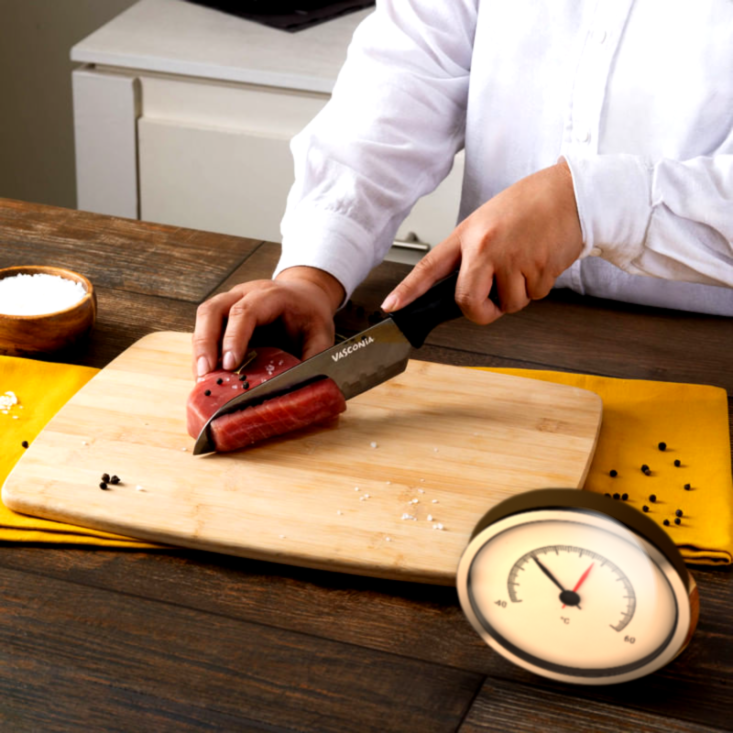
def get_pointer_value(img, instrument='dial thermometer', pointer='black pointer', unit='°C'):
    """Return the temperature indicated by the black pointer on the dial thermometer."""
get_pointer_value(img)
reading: -10 °C
